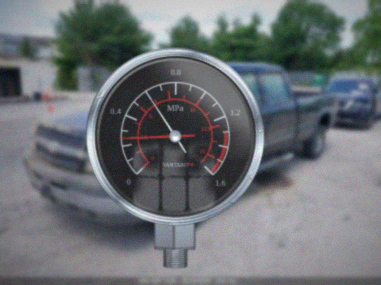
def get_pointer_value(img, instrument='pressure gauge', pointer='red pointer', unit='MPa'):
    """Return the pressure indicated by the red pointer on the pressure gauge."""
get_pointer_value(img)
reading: 0.25 MPa
